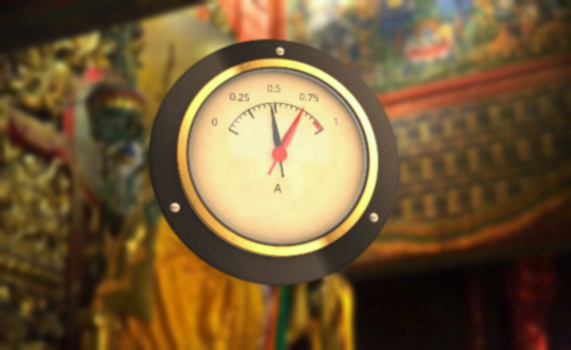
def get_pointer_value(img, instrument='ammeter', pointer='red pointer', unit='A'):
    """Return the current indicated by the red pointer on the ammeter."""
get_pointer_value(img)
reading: 0.75 A
